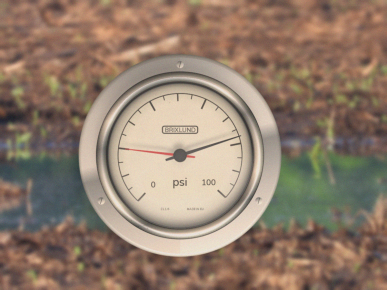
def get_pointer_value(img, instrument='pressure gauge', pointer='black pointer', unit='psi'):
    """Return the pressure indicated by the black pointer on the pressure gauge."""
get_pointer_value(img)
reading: 77.5 psi
